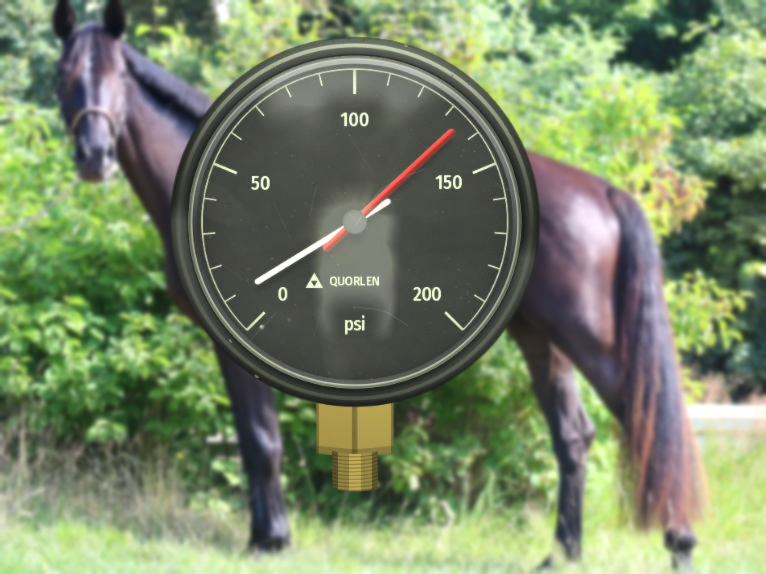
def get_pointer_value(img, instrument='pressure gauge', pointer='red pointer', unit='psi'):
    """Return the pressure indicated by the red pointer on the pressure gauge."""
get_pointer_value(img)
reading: 135 psi
